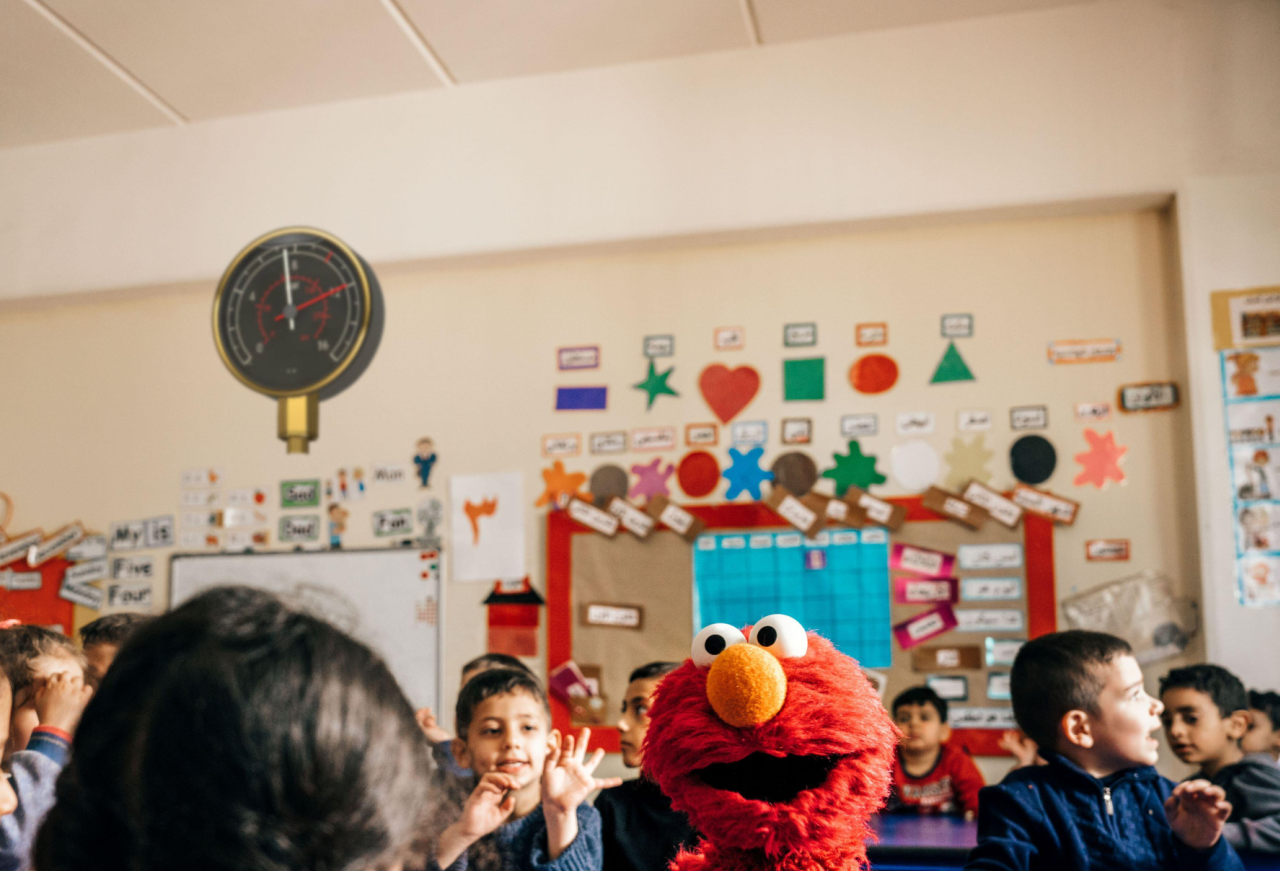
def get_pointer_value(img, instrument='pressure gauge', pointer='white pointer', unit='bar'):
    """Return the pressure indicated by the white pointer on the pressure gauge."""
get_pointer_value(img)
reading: 7.5 bar
